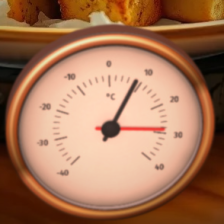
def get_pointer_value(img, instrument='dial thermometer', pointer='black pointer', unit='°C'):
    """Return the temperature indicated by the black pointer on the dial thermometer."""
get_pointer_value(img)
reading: 8 °C
